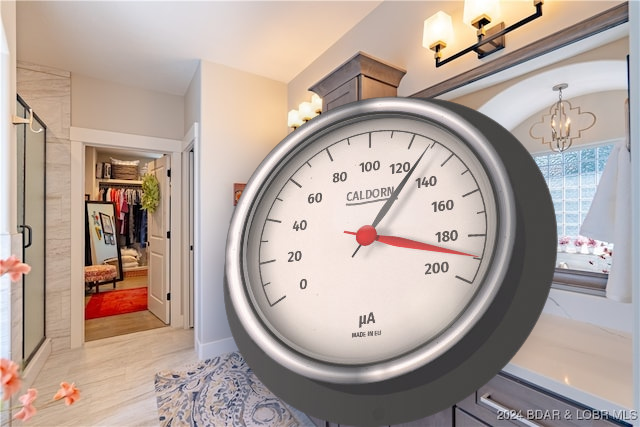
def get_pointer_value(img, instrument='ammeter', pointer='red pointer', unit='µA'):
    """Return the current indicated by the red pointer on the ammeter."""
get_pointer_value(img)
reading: 190 µA
